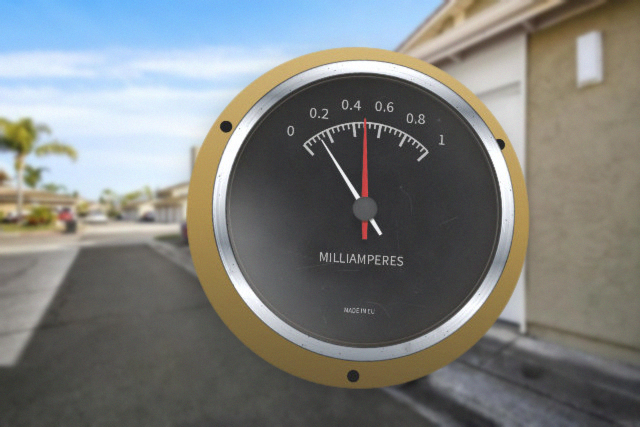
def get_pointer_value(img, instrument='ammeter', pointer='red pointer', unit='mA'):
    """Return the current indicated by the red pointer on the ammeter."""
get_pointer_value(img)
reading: 0.48 mA
